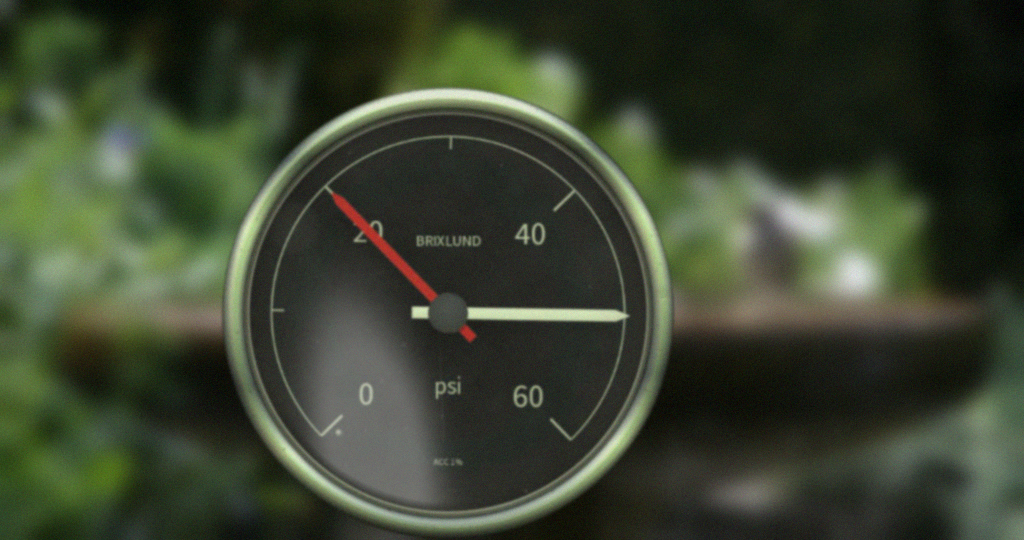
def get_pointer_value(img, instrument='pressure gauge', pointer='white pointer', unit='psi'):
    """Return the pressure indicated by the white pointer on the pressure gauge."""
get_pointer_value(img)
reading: 50 psi
